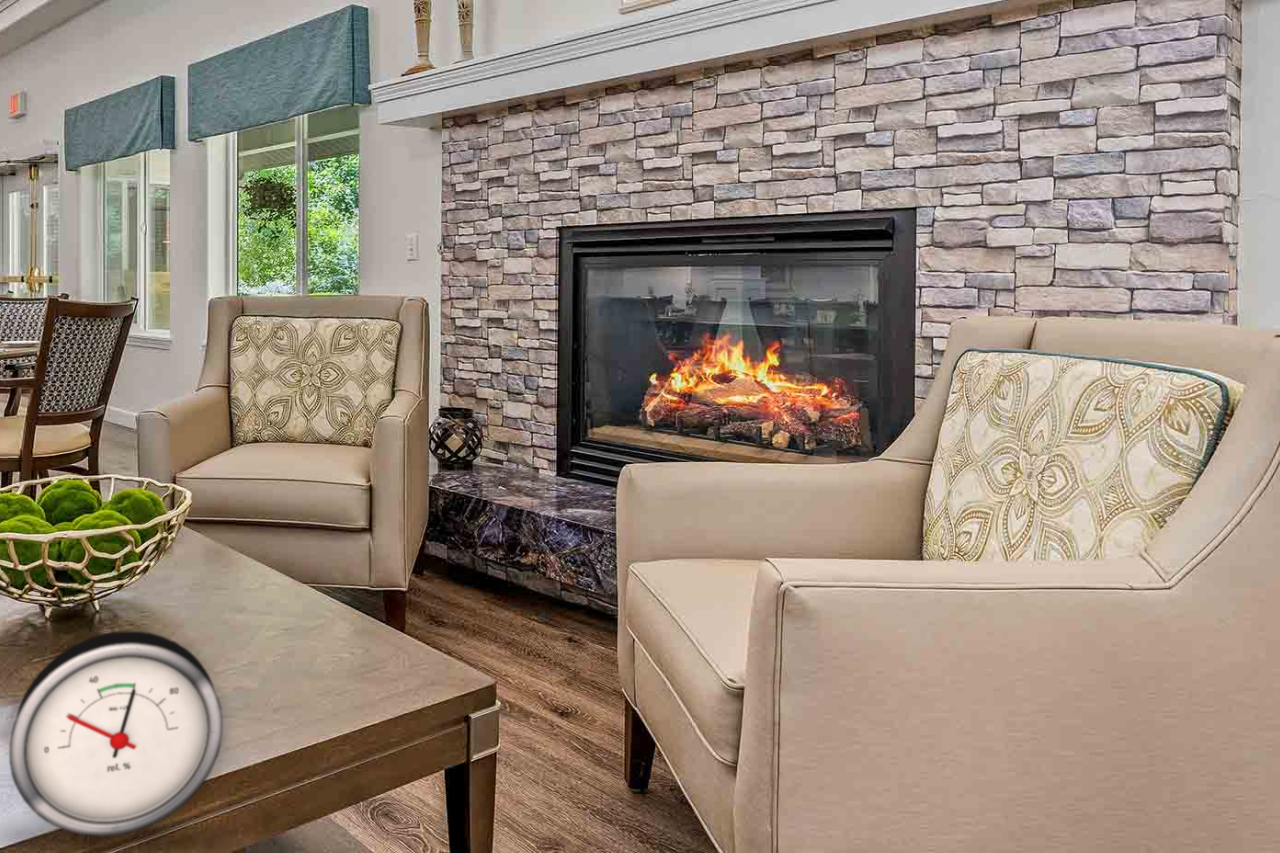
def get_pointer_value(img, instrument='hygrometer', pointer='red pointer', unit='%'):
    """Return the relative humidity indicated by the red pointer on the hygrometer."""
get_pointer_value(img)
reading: 20 %
